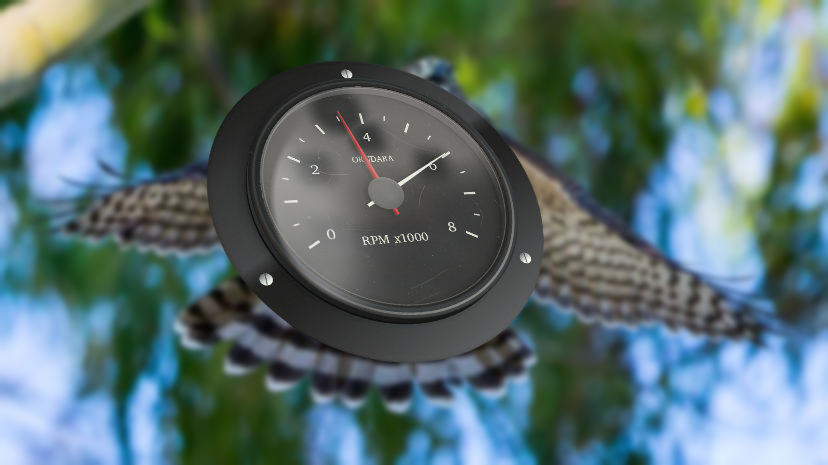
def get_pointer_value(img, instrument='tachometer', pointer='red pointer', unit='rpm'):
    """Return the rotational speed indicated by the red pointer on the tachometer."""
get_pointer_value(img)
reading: 3500 rpm
